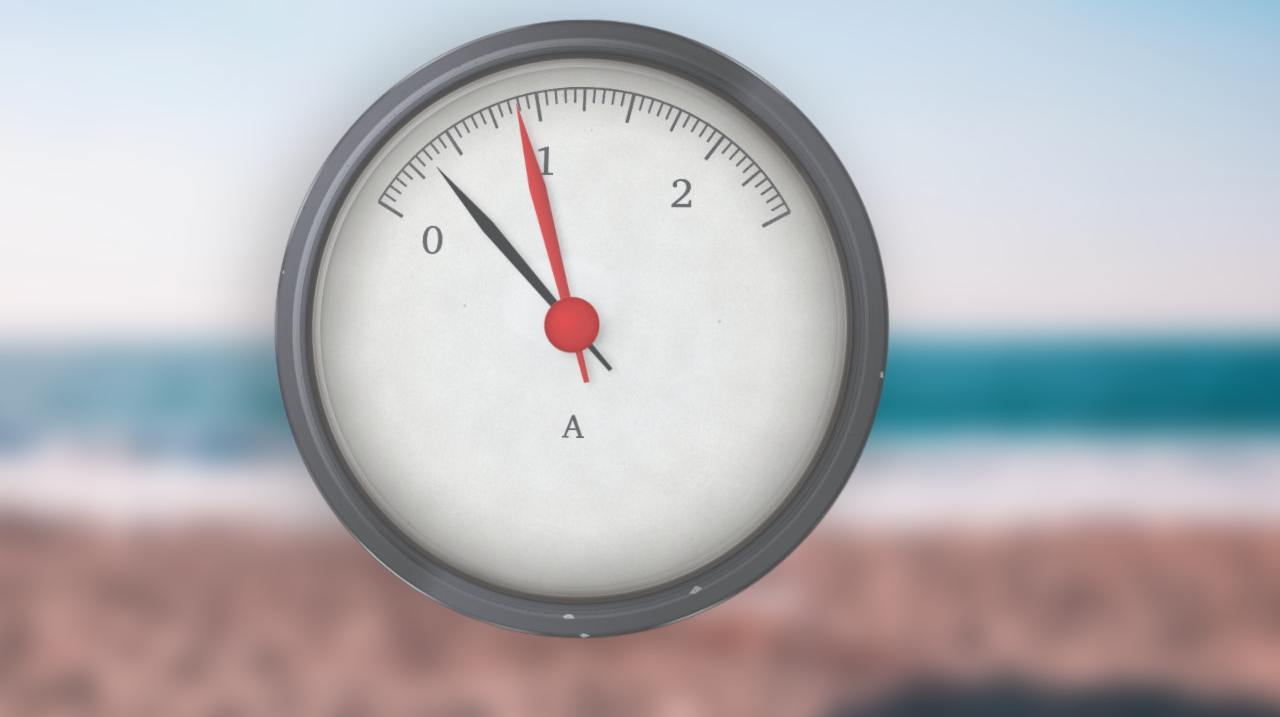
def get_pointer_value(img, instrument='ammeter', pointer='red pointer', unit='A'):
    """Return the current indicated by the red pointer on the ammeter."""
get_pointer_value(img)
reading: 0.9 A
